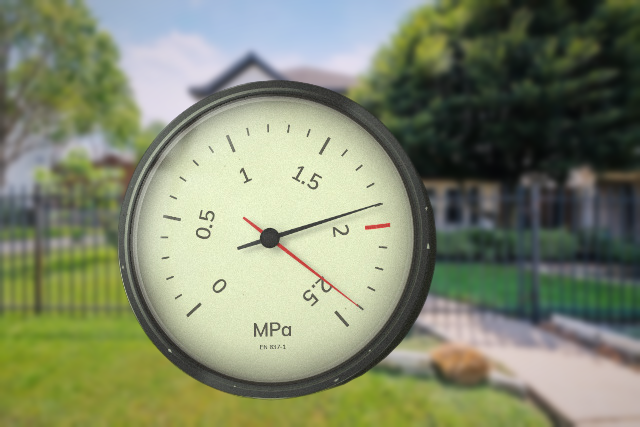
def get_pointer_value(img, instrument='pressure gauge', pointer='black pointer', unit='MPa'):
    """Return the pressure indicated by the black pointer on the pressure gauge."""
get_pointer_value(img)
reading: 1.9 MPa
